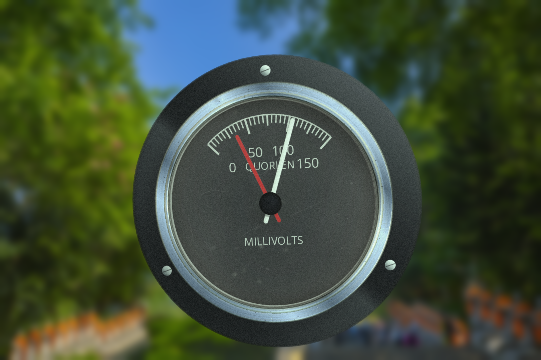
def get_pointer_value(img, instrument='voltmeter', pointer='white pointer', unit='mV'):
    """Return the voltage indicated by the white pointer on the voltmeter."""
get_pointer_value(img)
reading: 105 mV
